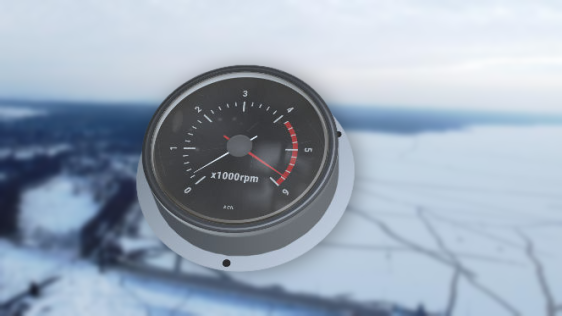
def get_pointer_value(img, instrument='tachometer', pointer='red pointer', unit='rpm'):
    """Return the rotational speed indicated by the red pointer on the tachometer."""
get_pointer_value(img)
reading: 5800 rpm
